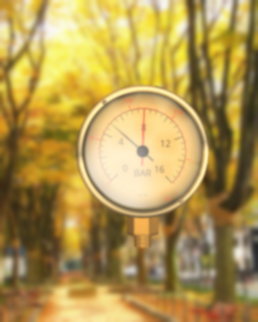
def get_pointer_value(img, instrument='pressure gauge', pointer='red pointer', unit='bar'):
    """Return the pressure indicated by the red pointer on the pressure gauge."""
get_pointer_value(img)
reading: 8 bar
